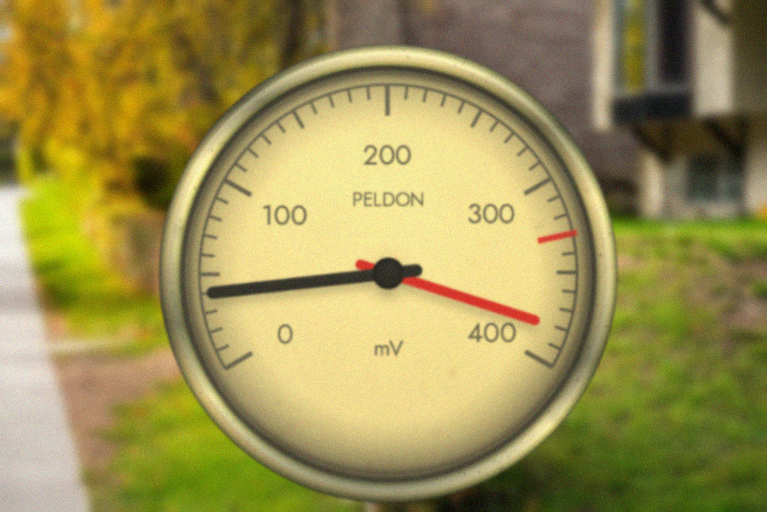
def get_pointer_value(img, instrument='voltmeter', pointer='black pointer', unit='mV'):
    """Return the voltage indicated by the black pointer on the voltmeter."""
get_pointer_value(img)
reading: 40 mV
